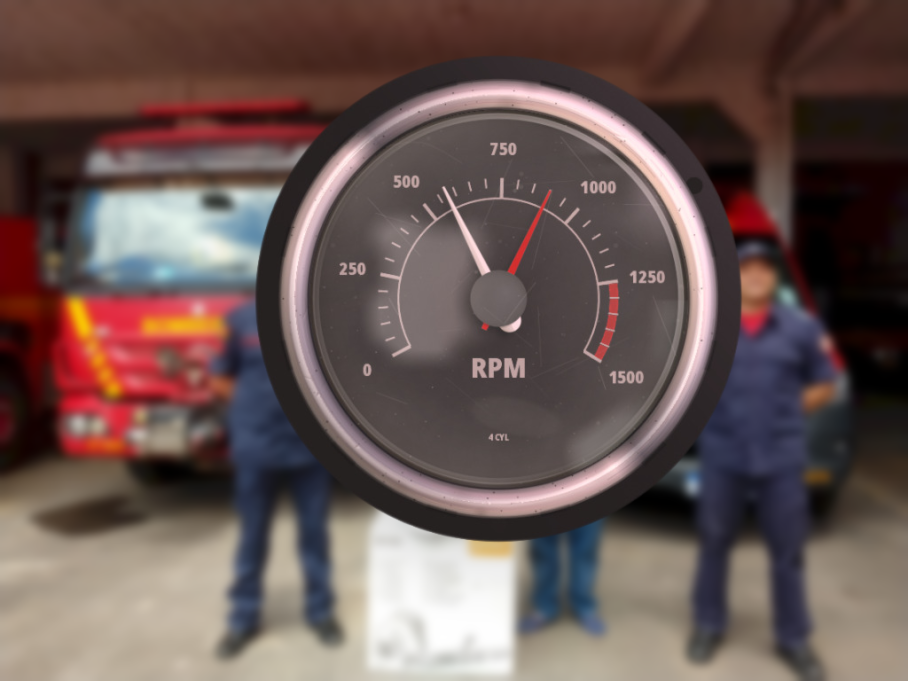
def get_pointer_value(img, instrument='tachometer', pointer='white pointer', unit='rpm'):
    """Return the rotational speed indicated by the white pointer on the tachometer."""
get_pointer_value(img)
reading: 575 rpm
